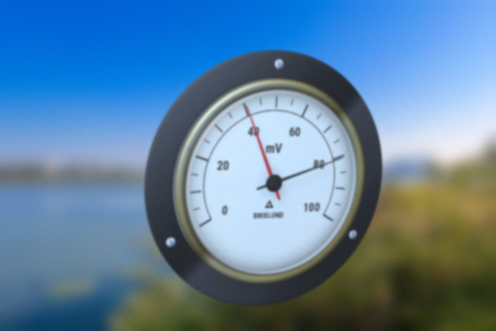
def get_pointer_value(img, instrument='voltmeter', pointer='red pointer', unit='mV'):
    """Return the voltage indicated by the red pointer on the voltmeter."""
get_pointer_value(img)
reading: 40 mV
